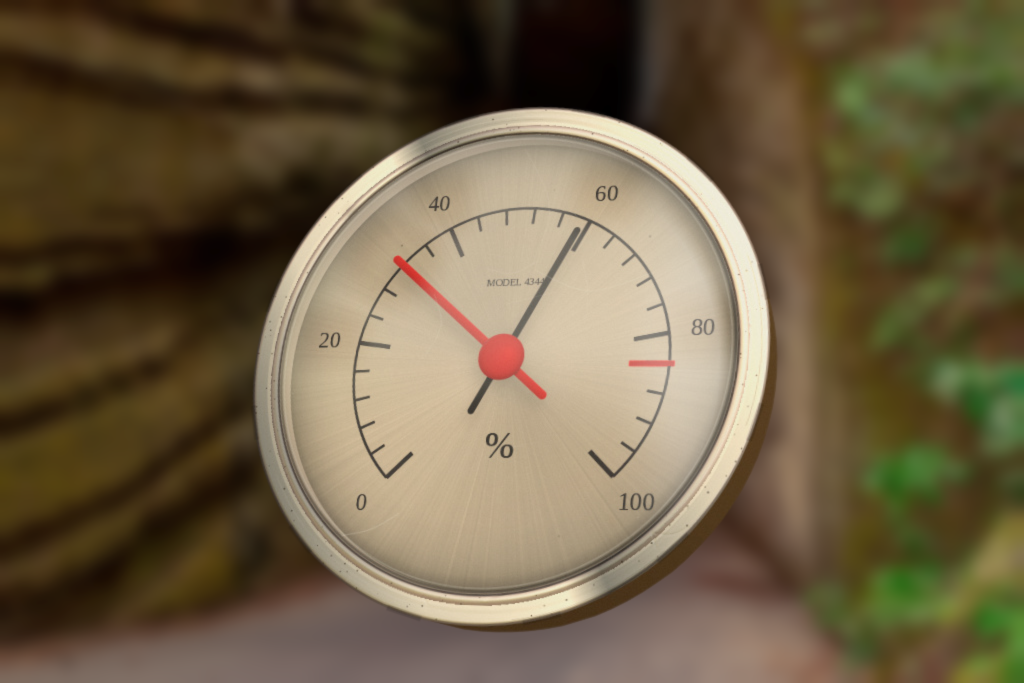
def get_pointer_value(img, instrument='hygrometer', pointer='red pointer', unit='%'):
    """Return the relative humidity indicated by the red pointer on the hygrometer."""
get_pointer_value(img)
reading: 32 %
